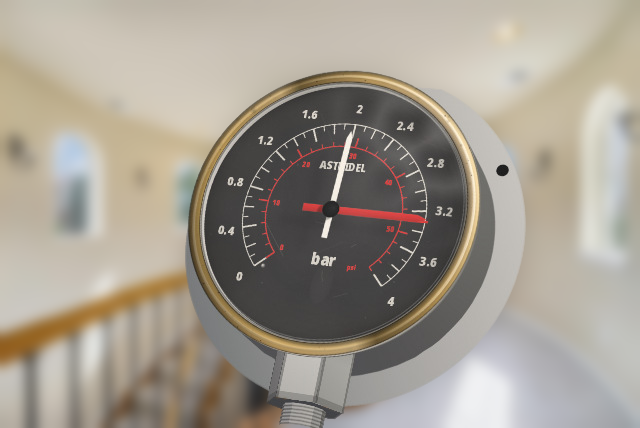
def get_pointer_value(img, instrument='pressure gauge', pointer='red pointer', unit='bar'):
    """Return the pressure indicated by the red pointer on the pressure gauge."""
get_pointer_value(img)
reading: 3.3 bar
